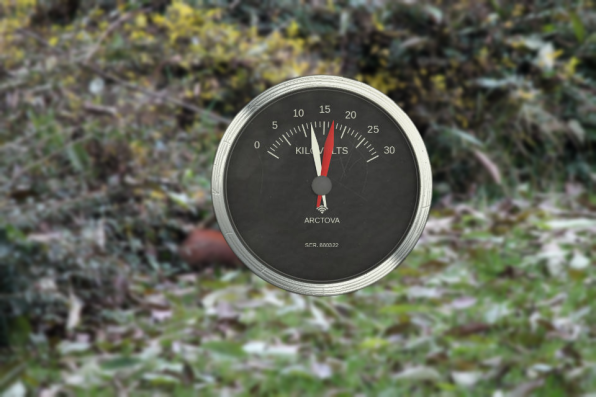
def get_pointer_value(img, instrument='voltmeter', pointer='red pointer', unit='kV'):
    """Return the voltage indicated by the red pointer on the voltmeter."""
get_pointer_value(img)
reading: 17 kV
